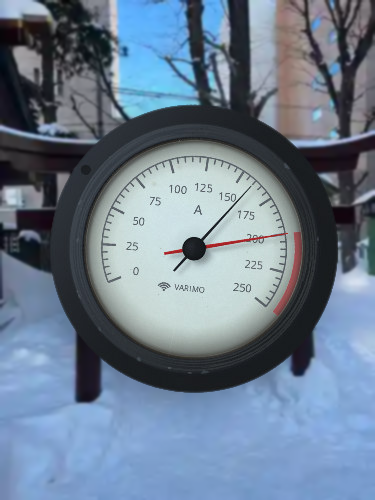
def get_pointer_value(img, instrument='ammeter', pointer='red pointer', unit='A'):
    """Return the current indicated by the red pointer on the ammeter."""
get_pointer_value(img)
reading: 200 A
